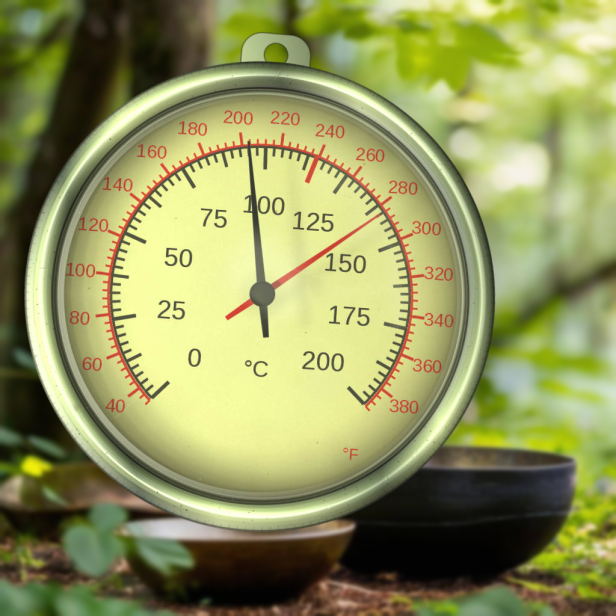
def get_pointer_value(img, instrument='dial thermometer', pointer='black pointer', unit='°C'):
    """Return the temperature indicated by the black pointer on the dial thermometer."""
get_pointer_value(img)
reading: 95 °C
